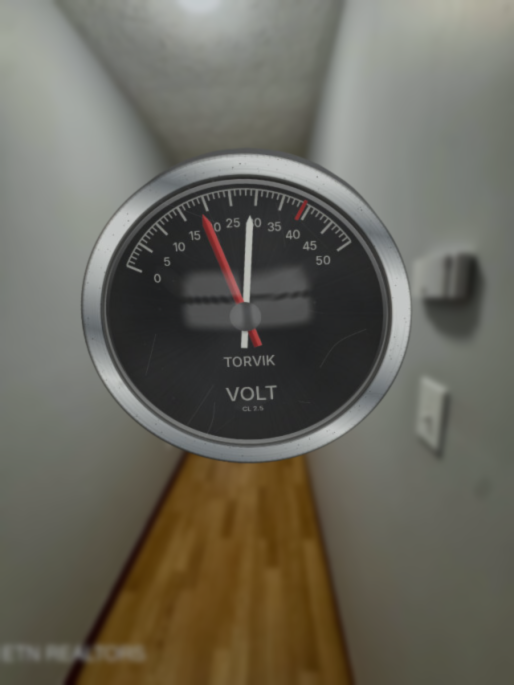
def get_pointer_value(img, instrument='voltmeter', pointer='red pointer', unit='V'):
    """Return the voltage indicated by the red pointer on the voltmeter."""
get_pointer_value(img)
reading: 19 V
